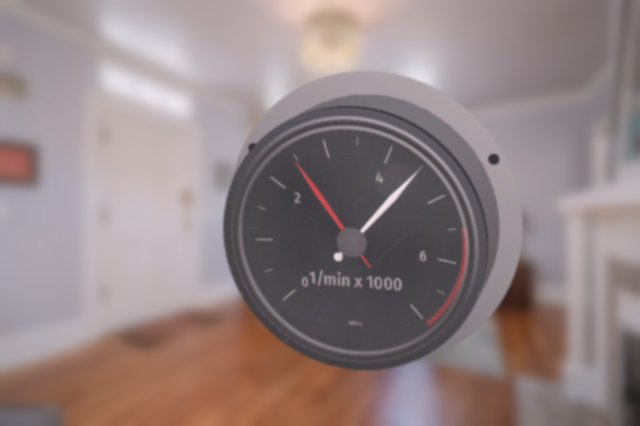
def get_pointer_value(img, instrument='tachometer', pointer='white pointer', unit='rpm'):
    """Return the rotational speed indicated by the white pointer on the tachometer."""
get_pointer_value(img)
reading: 4500 rpm
